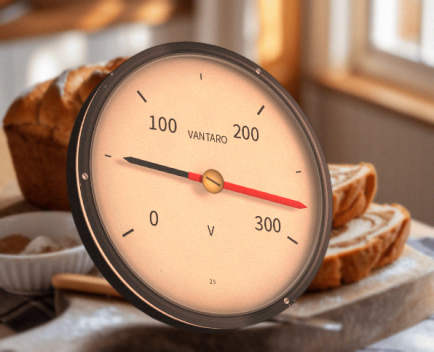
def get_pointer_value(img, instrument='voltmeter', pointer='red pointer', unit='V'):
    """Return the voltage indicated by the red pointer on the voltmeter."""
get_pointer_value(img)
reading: 275 V
